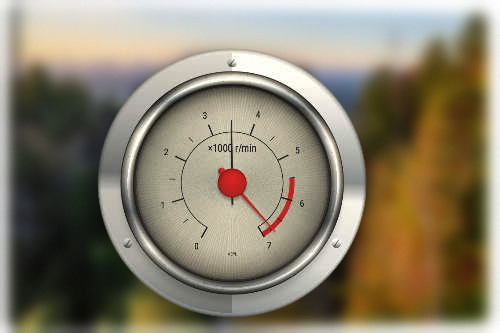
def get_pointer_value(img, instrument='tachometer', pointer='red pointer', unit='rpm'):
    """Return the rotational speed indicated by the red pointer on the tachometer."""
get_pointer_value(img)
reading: 6750 rpm
